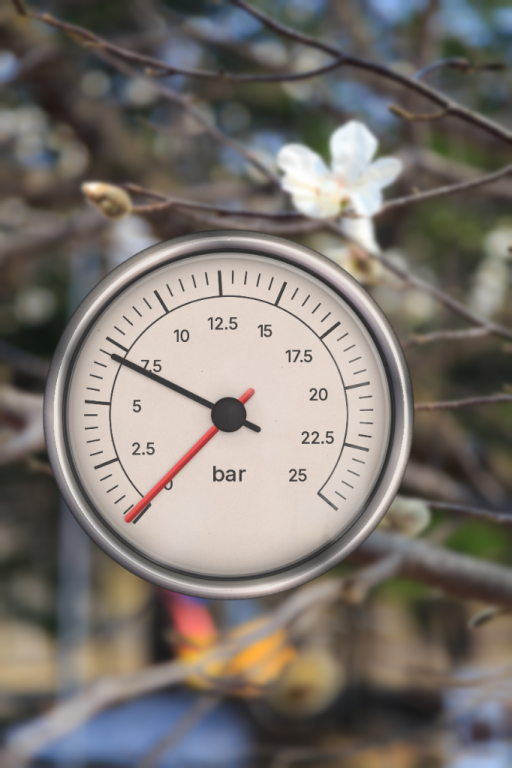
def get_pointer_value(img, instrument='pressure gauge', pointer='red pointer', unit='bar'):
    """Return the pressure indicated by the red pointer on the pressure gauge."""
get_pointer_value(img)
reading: 0.25 bar
